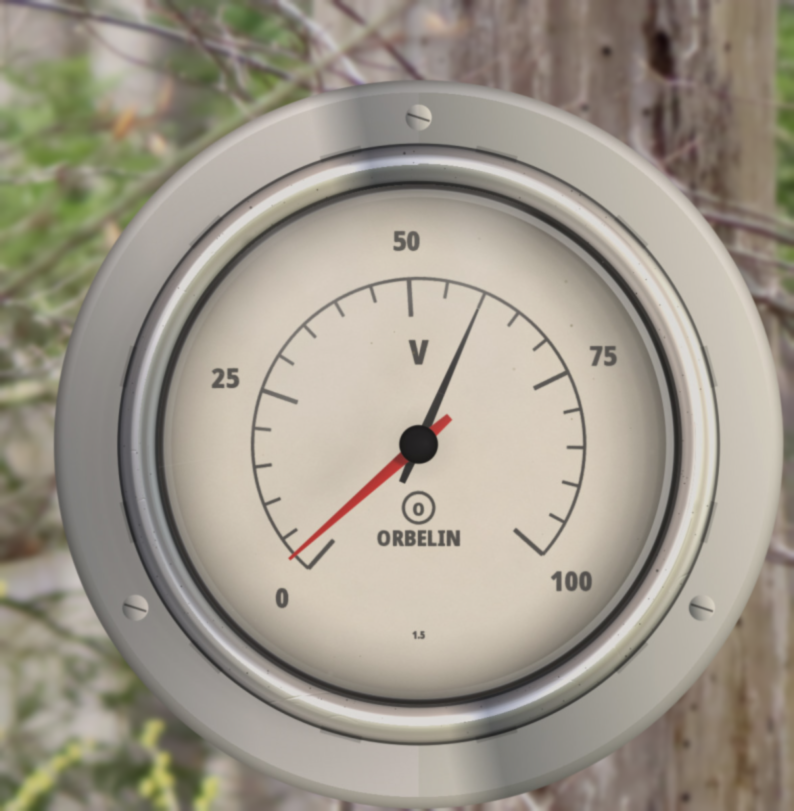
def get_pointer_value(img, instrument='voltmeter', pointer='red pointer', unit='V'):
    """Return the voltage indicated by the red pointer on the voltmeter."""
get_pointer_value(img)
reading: 2.5 V
